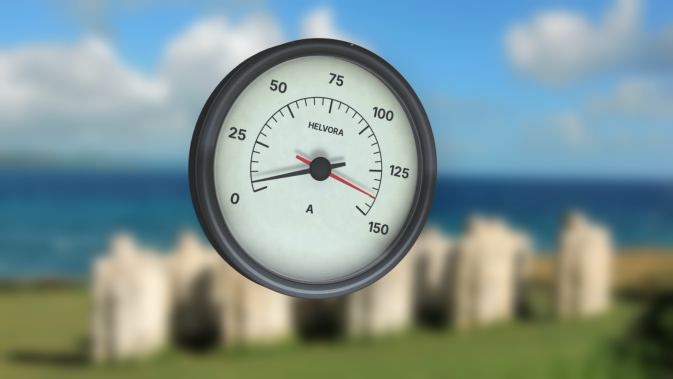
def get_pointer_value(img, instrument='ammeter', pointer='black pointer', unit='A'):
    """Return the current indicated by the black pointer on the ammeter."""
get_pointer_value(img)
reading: 5 A
